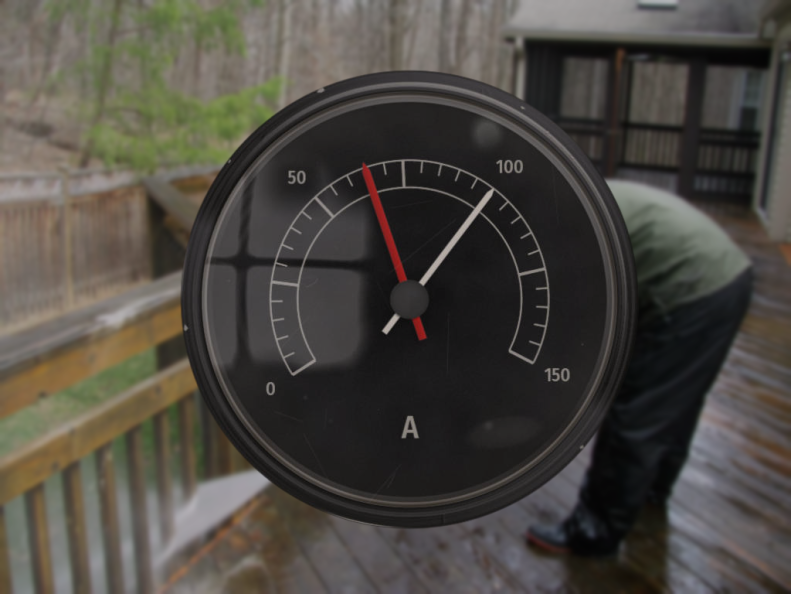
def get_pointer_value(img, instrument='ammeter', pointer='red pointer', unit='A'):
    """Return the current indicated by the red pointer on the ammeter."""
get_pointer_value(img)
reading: 65 A
